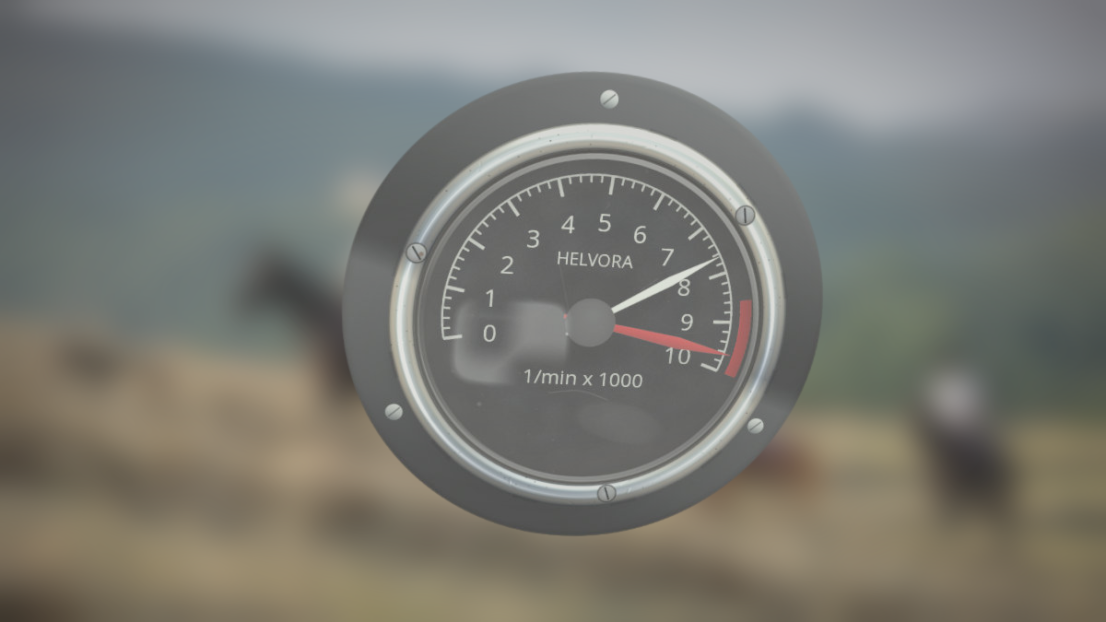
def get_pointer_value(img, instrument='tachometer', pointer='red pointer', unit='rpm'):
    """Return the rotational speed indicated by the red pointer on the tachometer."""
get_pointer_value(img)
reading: 9600 rpm
